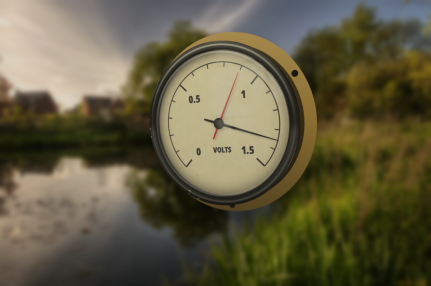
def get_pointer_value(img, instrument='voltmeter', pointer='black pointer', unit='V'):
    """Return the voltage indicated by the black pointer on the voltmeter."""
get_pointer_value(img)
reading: 1.35 V
